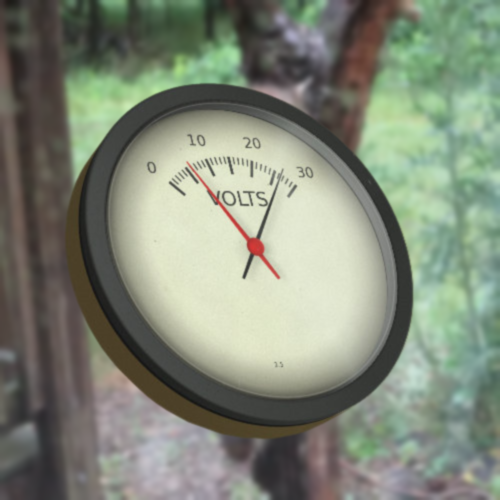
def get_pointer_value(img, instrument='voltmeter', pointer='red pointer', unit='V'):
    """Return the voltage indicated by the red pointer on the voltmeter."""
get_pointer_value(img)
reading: 5 V
